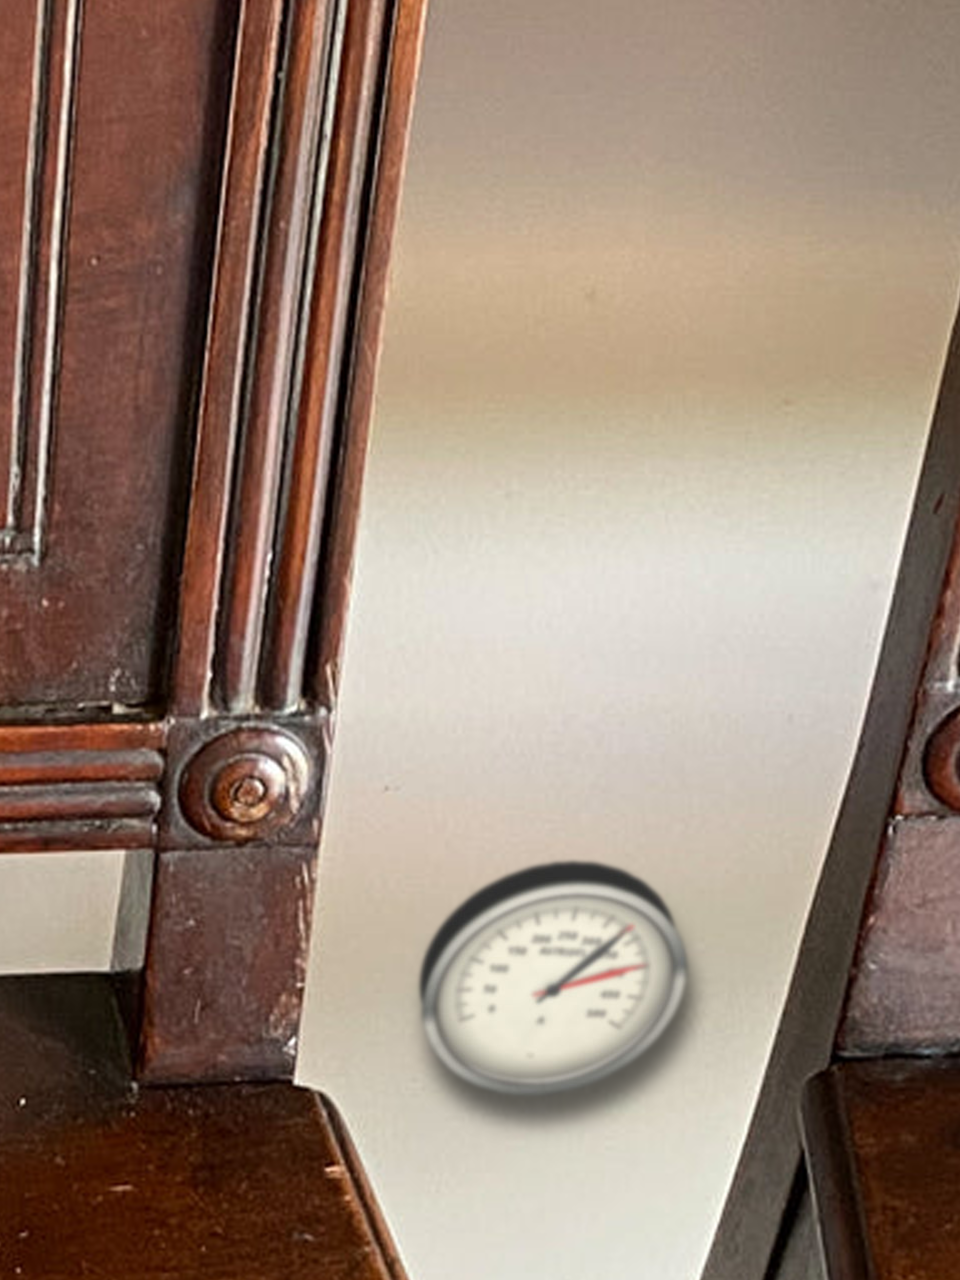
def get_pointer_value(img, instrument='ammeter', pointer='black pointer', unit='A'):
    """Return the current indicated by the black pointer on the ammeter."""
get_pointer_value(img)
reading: 325 A
